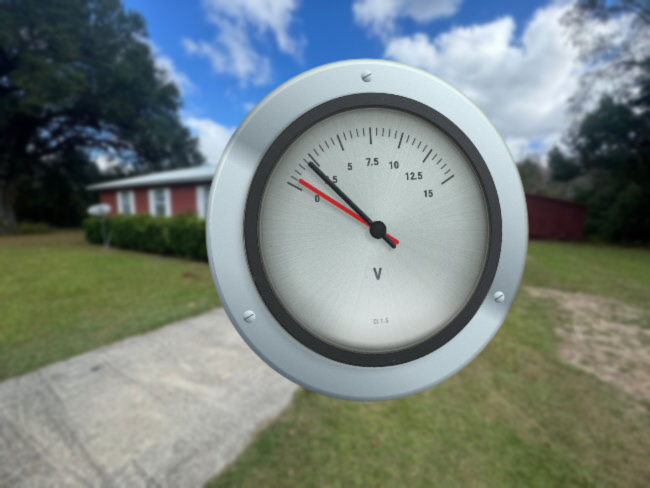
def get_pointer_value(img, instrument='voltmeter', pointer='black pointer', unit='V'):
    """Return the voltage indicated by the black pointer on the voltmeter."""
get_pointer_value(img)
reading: 2 V
